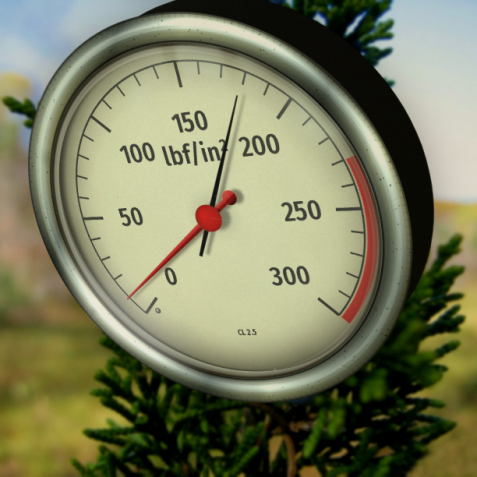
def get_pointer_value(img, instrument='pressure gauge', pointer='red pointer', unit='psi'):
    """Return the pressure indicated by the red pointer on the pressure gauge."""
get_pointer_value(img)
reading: 10 psi
